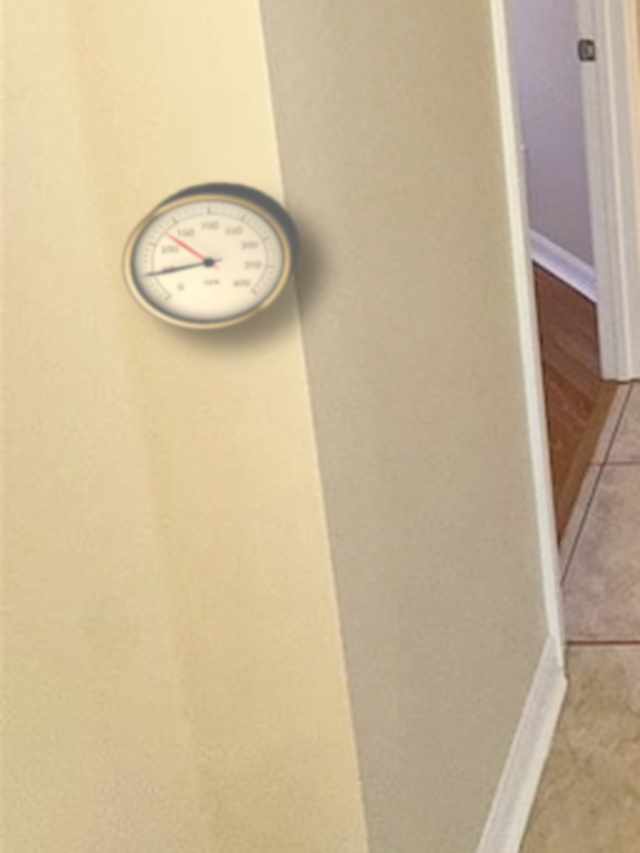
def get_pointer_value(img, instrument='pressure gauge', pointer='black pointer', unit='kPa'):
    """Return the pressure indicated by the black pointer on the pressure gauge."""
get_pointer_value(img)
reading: 50 kPa
